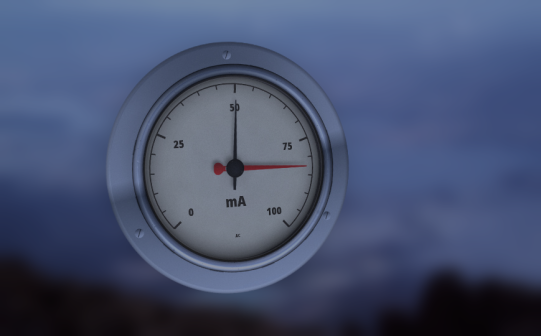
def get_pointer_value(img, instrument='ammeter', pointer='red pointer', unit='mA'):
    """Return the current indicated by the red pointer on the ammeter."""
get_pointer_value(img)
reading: 82.5 mA
